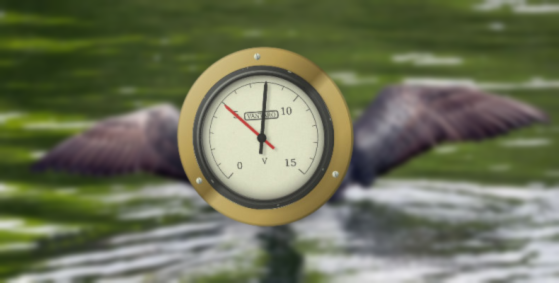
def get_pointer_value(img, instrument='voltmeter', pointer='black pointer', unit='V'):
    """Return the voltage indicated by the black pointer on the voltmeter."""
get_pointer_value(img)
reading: 8 V
